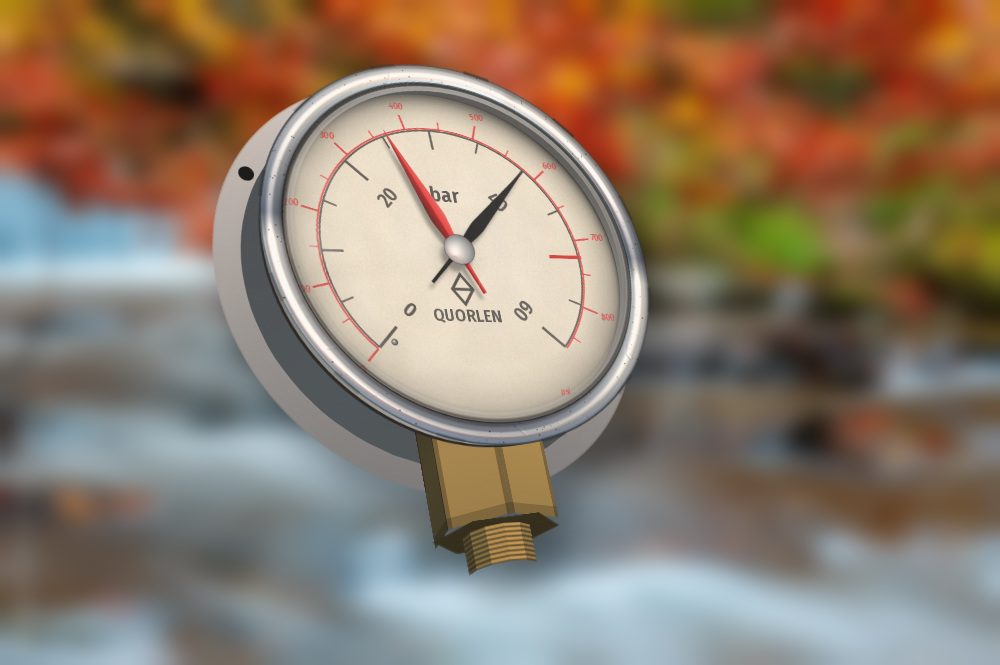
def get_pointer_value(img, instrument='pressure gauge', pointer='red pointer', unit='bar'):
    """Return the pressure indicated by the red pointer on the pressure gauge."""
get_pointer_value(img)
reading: 25 bar
